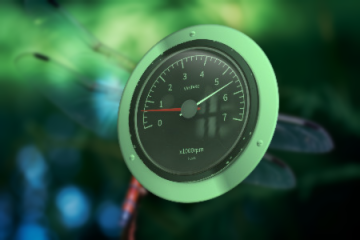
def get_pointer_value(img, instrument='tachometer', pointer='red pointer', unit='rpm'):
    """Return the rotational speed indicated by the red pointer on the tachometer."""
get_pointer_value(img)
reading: 600 rpm
